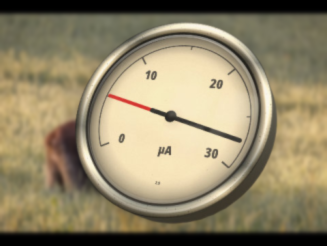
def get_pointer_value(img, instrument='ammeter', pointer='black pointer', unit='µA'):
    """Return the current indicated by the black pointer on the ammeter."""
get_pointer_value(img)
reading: 27.5 µA
